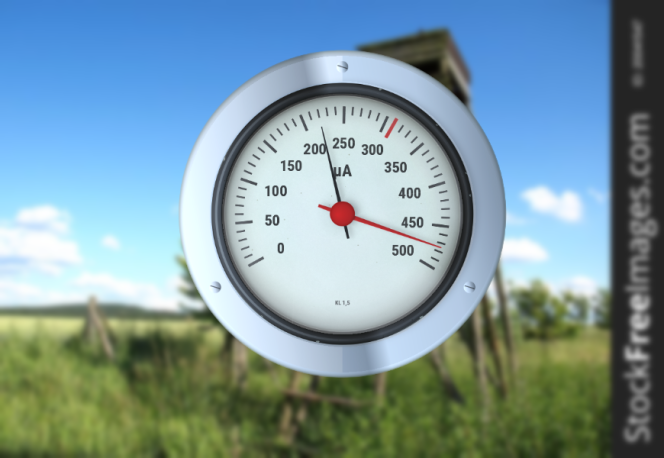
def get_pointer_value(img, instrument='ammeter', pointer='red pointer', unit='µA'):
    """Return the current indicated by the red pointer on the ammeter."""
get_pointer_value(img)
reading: 475 µA
